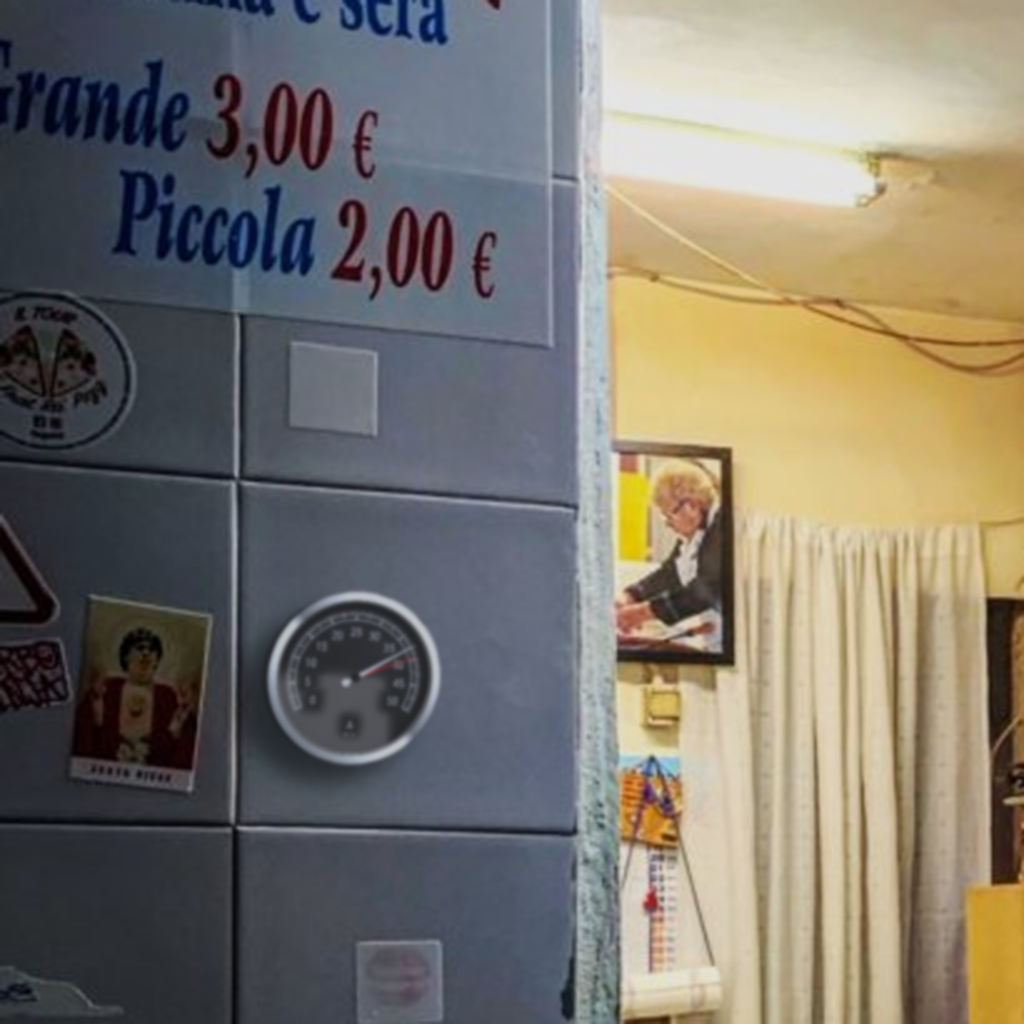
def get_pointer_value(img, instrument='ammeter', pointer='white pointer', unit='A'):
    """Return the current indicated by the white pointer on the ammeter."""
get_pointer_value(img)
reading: 37.5 A
